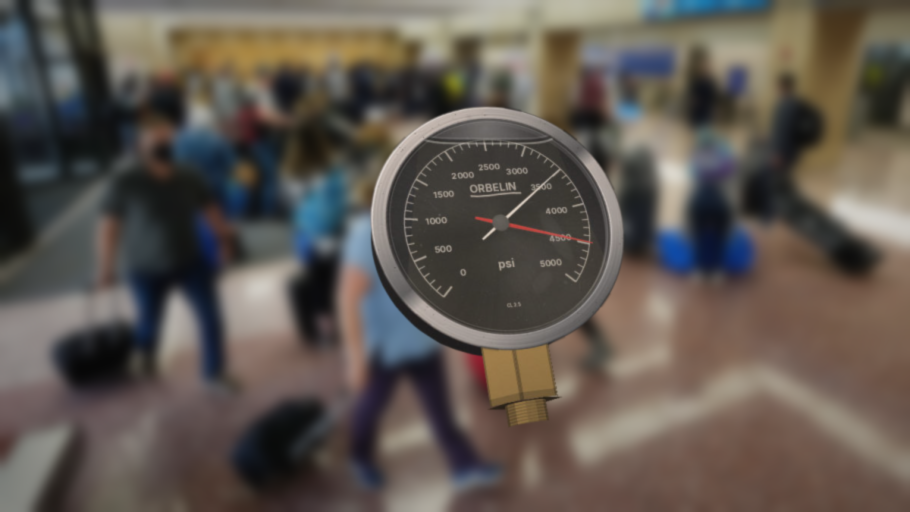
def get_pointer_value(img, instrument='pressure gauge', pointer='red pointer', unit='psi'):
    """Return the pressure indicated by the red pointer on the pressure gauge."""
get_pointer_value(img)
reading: 4500 psi
